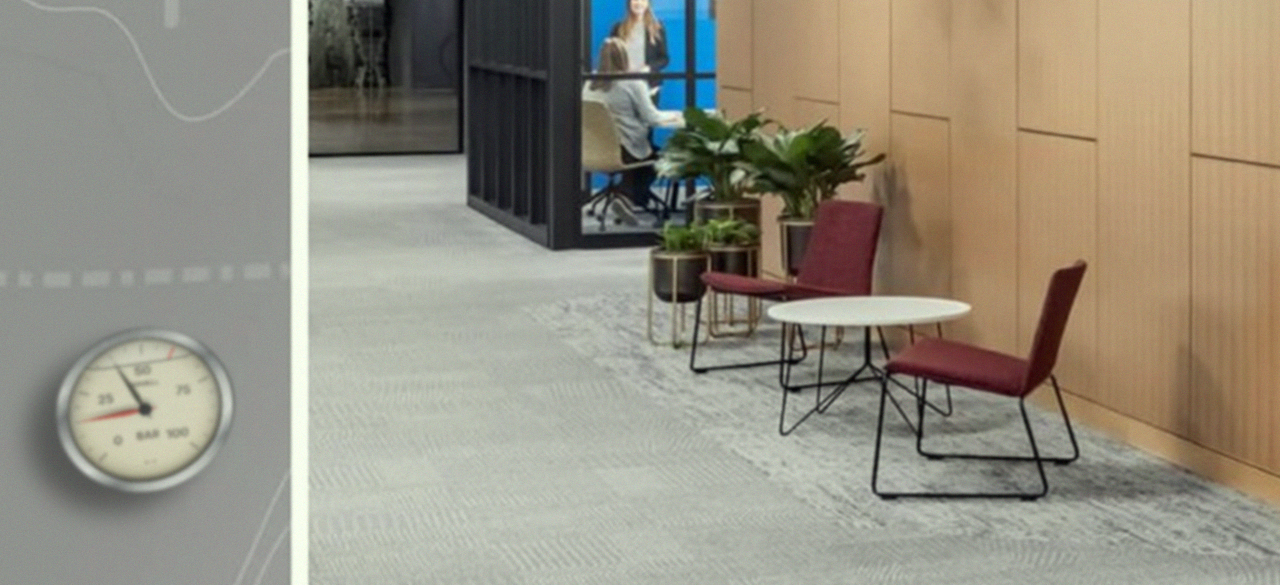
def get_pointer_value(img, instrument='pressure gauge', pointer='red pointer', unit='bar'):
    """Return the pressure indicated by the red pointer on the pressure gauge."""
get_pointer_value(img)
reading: 15 bar
